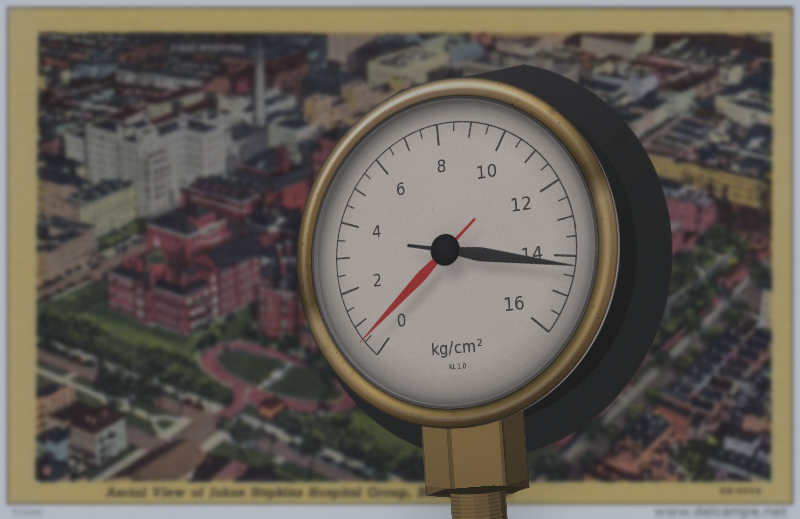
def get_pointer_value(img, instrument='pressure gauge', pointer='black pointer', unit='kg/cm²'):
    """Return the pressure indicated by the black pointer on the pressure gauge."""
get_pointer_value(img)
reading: 14.25 kg/cm²
